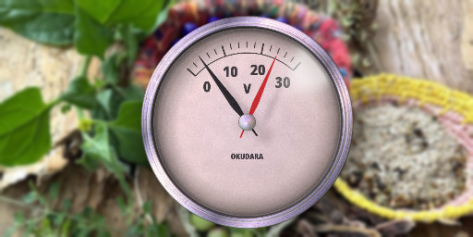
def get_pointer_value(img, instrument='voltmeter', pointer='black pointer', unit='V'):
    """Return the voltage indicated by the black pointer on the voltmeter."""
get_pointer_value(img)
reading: 4 V
